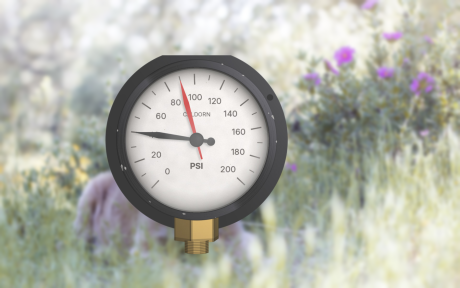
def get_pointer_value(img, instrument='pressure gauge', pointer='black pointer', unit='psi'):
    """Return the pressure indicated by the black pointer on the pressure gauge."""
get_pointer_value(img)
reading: 40 psi
